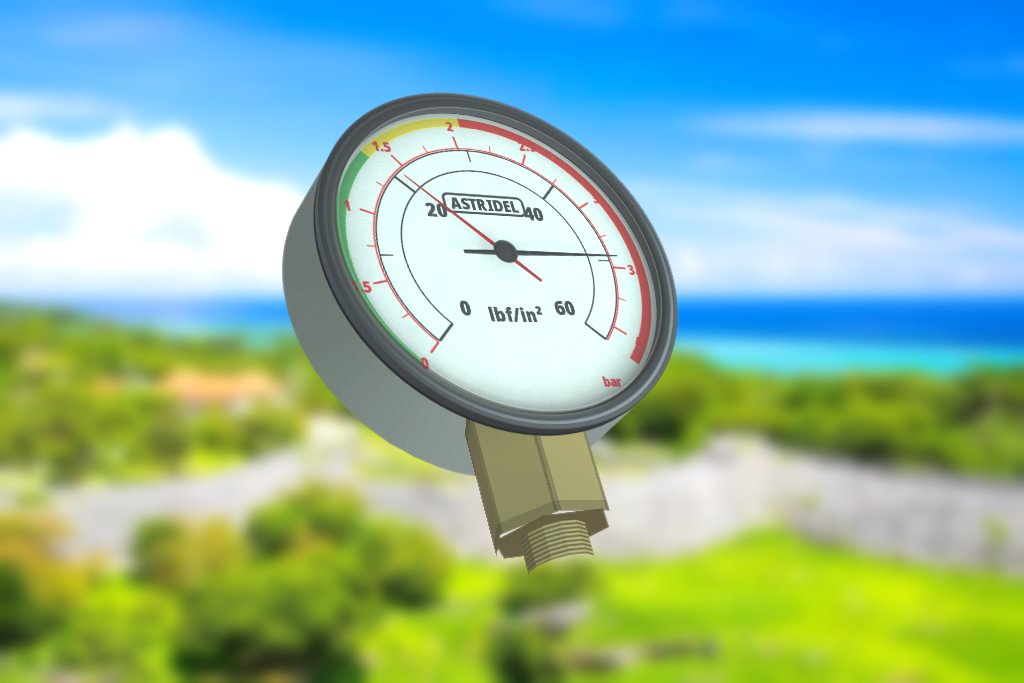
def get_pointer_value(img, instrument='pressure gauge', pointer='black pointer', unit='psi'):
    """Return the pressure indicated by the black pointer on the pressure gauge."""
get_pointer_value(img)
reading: 50 psi
